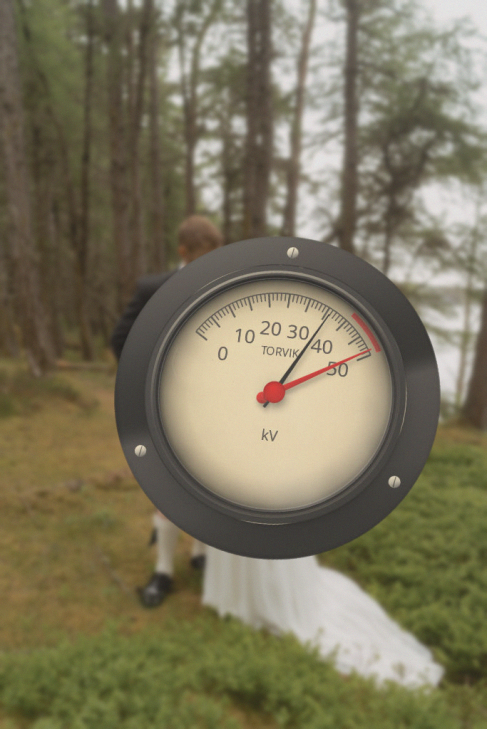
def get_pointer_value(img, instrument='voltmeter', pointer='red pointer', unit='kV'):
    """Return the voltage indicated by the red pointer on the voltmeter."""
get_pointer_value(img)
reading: 49 kV
